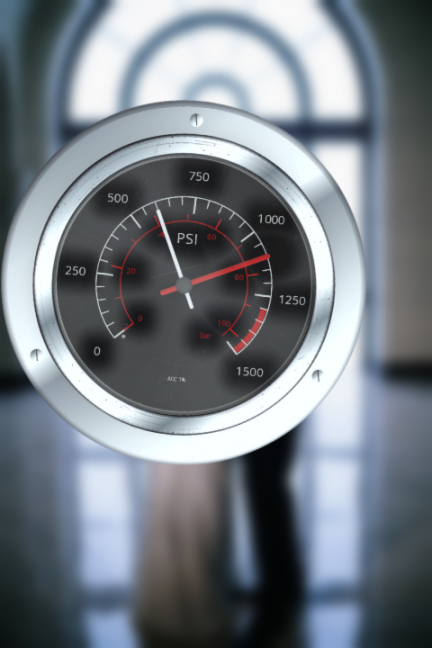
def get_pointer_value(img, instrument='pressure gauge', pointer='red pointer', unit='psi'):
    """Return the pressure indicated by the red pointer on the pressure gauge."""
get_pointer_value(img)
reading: 1100 psi
